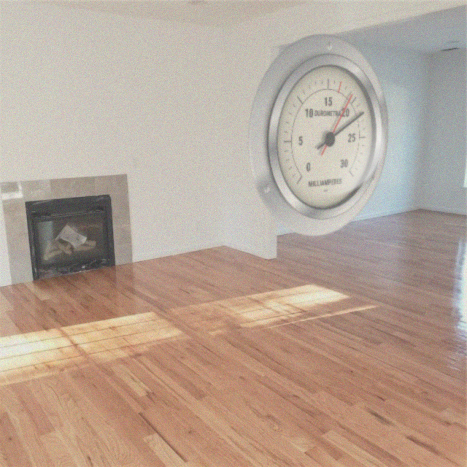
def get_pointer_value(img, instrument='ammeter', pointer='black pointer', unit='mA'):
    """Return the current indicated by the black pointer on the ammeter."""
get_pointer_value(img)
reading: 22 mA
